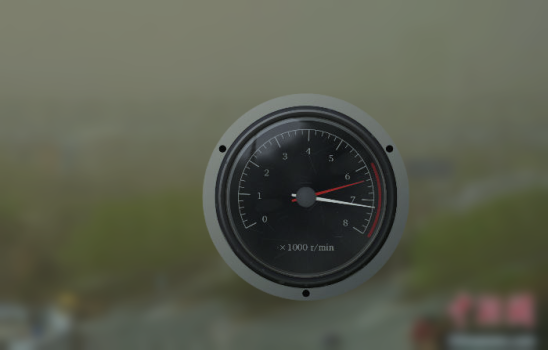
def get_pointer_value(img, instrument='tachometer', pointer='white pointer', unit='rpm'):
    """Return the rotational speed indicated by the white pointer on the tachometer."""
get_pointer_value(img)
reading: 7200 rpm
